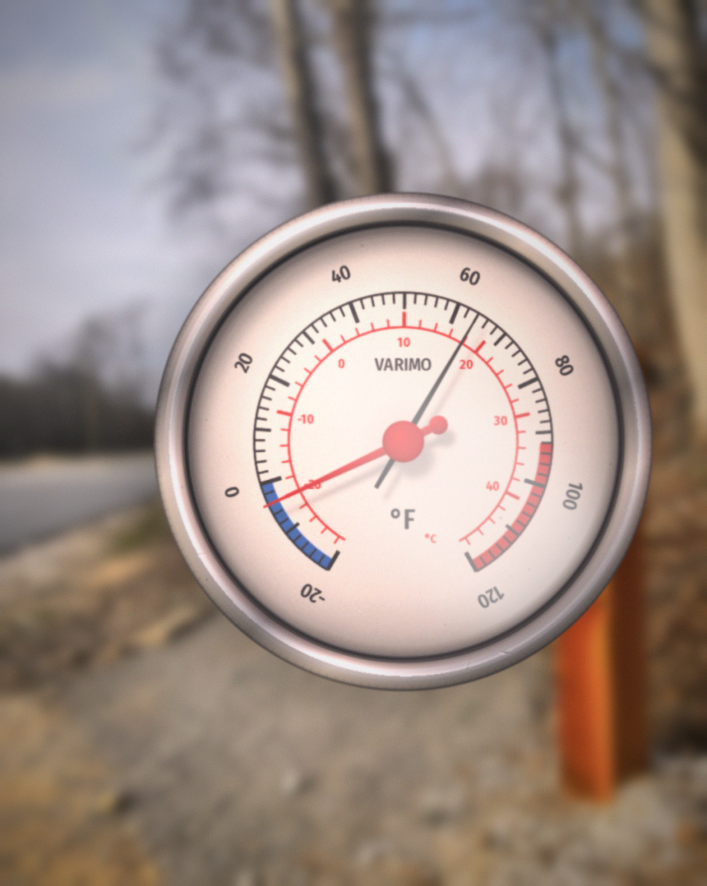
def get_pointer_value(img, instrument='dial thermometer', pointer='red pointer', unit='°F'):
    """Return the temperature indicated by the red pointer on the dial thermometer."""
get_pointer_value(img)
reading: -4 °F
